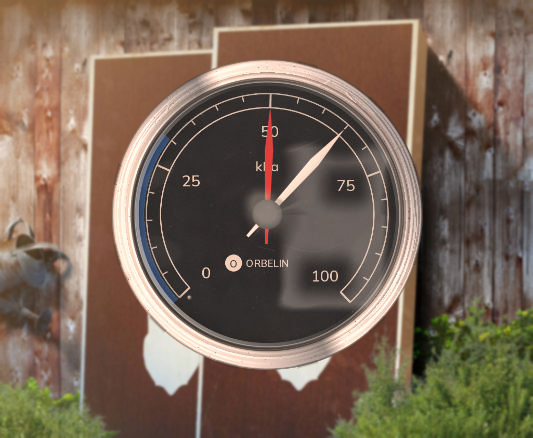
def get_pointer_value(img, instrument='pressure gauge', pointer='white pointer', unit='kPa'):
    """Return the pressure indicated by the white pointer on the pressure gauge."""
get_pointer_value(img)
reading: 65 kPa
